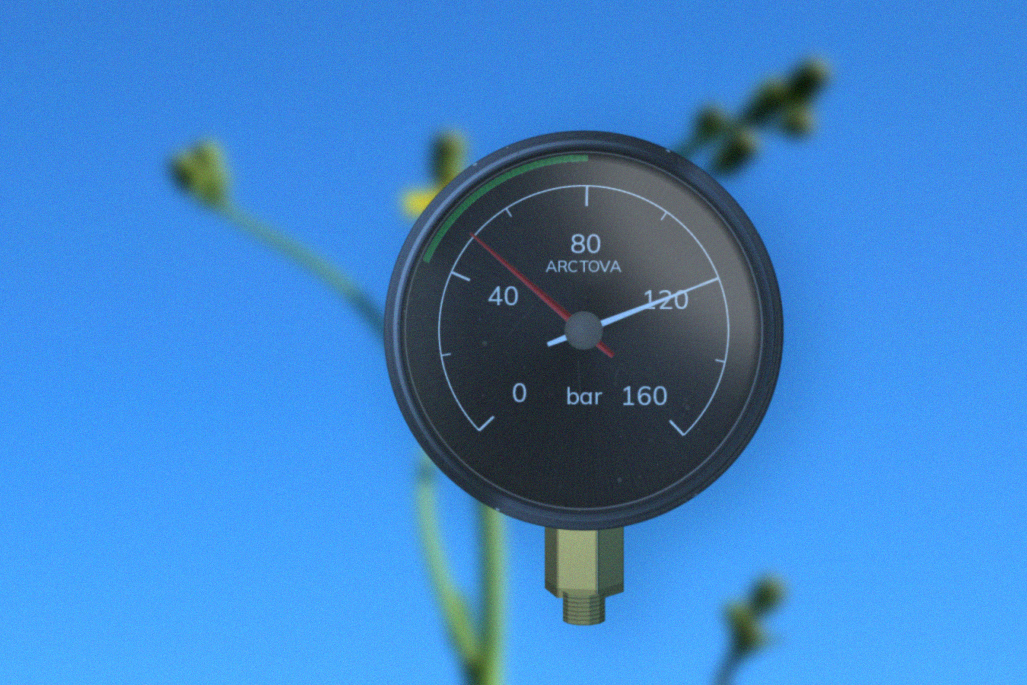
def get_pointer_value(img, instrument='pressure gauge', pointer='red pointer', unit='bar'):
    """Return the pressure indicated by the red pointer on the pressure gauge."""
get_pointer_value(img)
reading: 50 bar
